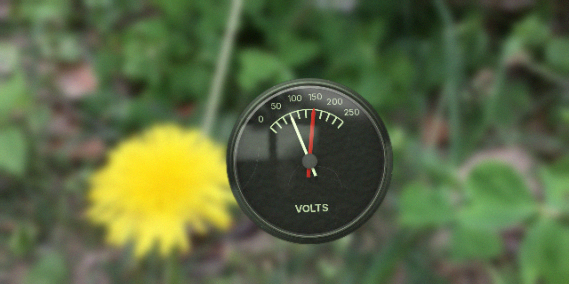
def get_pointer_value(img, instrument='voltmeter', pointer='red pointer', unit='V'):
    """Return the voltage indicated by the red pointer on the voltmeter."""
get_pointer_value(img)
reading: 150 V
